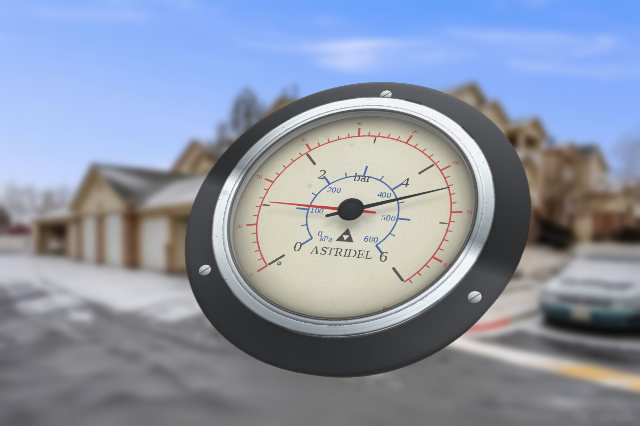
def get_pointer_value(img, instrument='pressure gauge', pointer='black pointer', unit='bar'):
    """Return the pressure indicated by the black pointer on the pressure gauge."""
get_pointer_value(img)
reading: 4.5 bar
